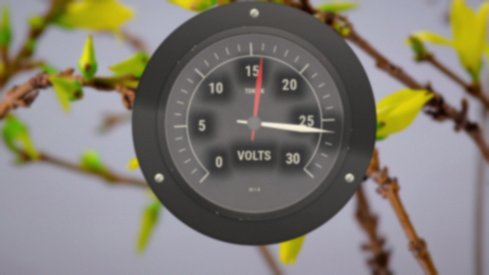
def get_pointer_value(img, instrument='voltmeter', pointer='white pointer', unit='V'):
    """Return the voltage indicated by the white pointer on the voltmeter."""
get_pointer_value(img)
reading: 26 V
